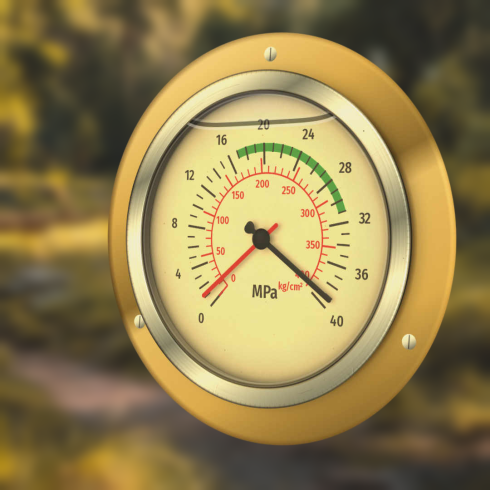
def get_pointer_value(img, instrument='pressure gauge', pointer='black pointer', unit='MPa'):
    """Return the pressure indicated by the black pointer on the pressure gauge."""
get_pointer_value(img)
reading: 39 MPa
